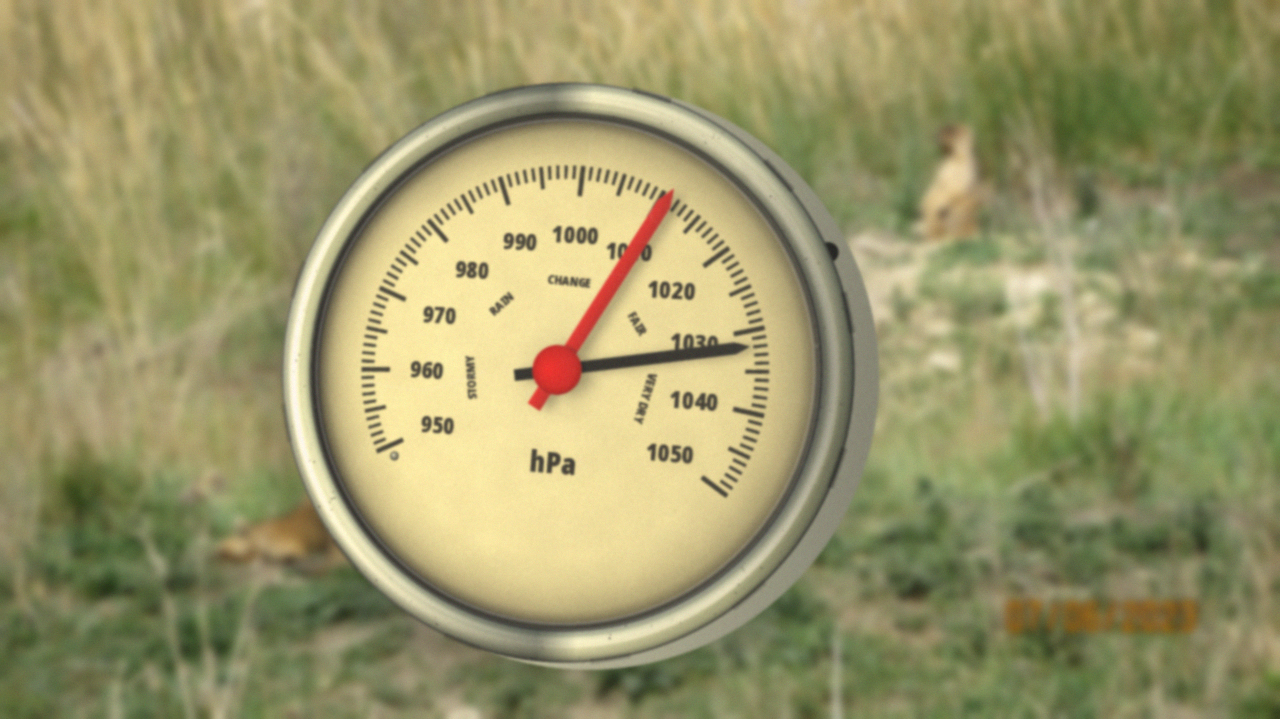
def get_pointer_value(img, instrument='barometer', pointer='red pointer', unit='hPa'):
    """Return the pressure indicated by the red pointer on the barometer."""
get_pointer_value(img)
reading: 1011 hPa
